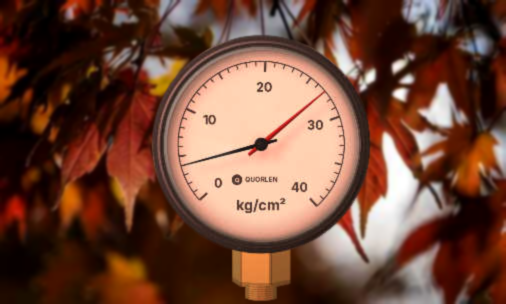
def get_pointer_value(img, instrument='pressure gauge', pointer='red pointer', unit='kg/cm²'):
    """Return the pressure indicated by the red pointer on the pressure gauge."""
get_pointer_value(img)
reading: 27 kg/cm²
